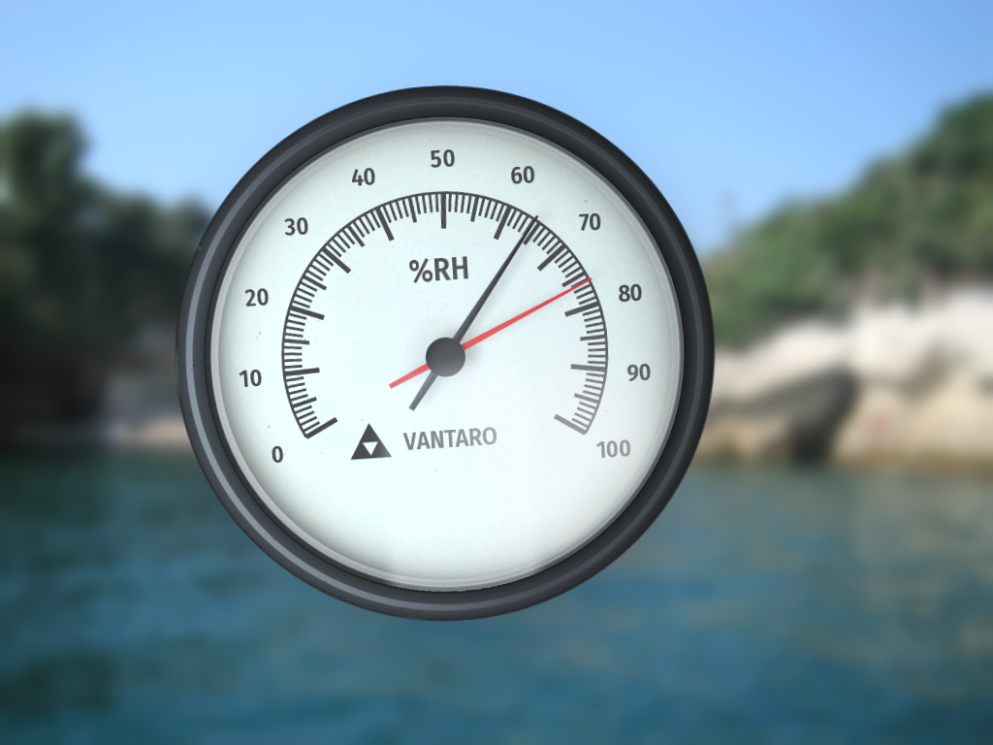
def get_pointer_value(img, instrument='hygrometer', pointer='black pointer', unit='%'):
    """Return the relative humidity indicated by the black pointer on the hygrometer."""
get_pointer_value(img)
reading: 64 %
